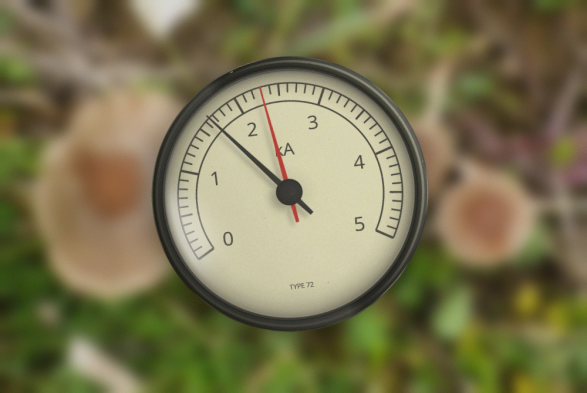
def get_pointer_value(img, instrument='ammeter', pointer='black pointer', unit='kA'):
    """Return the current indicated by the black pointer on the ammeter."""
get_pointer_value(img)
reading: 1.65 kA
